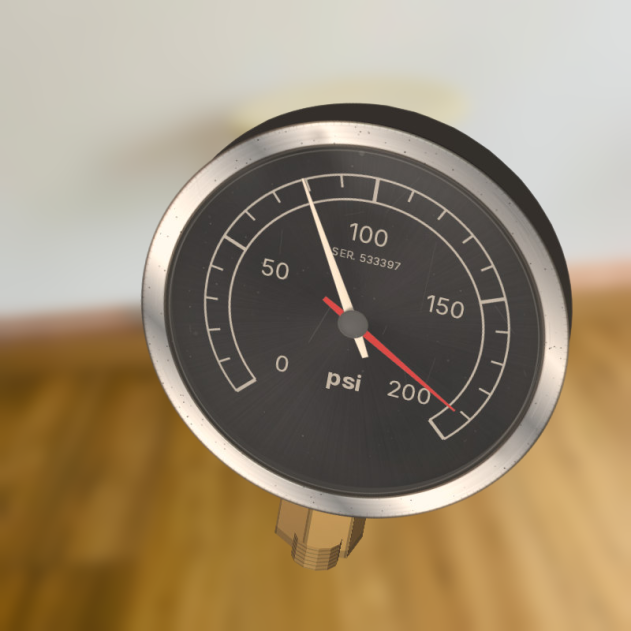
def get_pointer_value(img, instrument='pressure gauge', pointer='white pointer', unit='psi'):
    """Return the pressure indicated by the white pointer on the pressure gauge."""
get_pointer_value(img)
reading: 80 psi
